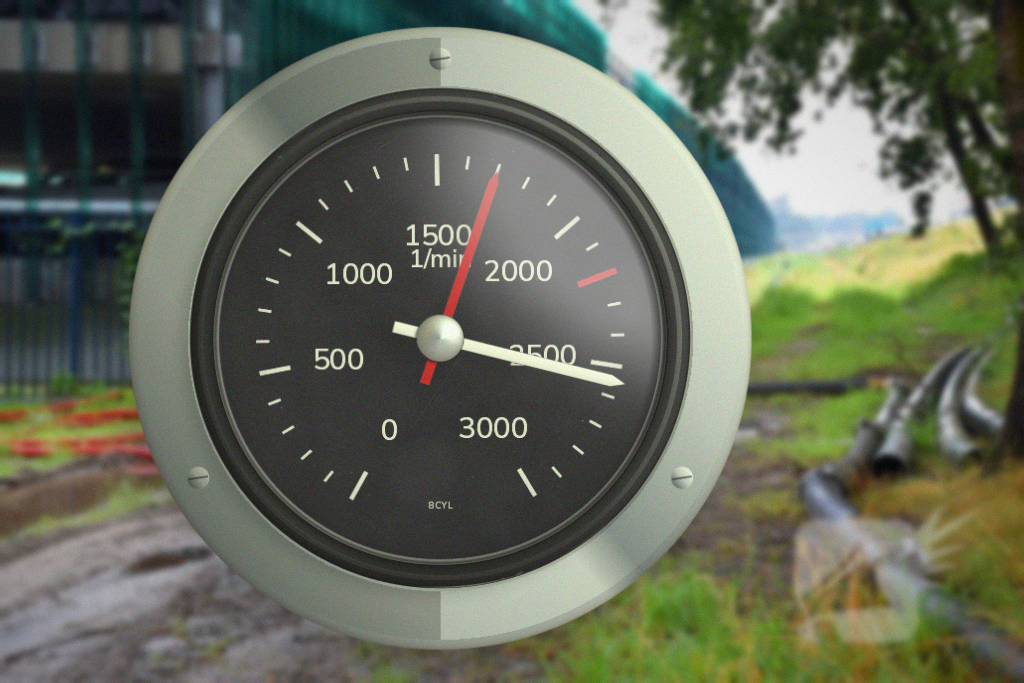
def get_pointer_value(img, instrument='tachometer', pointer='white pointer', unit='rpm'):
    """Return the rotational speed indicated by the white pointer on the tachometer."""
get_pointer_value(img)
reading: 2550 rpm
